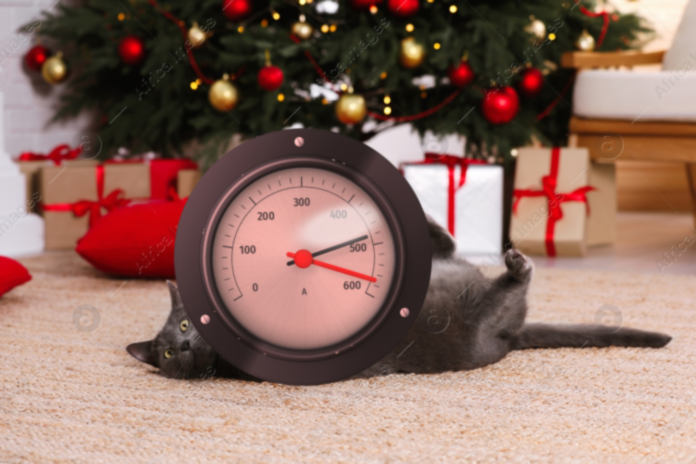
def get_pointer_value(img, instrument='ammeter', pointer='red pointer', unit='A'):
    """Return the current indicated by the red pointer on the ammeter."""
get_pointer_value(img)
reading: 570 A
